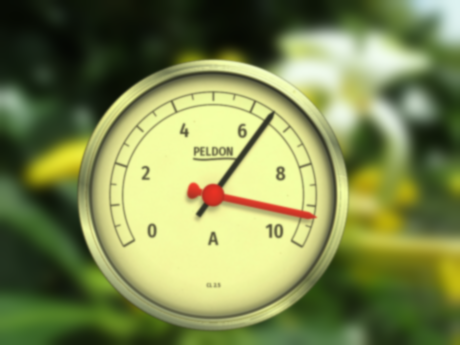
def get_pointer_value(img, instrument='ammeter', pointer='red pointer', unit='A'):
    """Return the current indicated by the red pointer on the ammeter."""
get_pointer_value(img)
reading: 9.25 A
